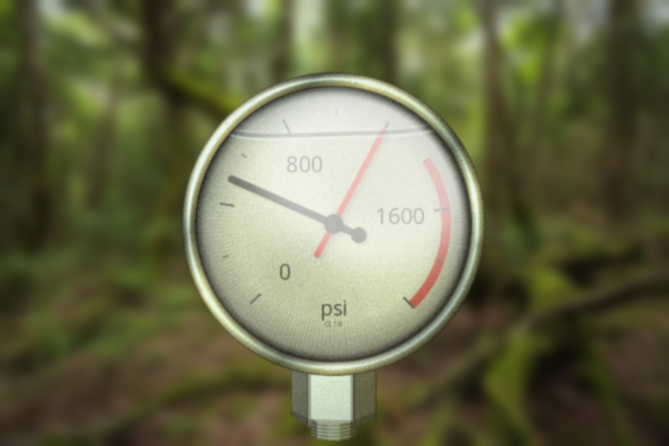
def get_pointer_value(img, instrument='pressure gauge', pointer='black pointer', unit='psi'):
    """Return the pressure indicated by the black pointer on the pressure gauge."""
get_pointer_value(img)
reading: 500 psi
